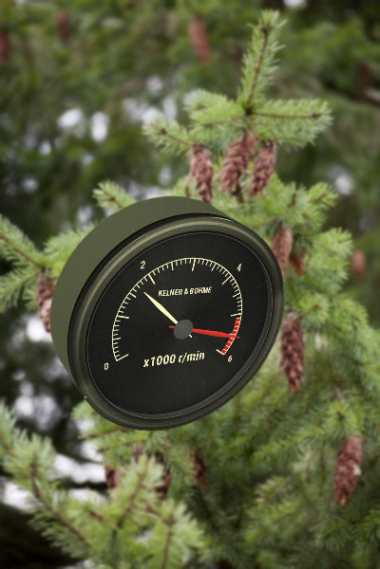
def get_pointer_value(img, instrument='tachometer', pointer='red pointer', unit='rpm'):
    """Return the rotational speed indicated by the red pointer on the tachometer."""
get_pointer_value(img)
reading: 5500 rpm
